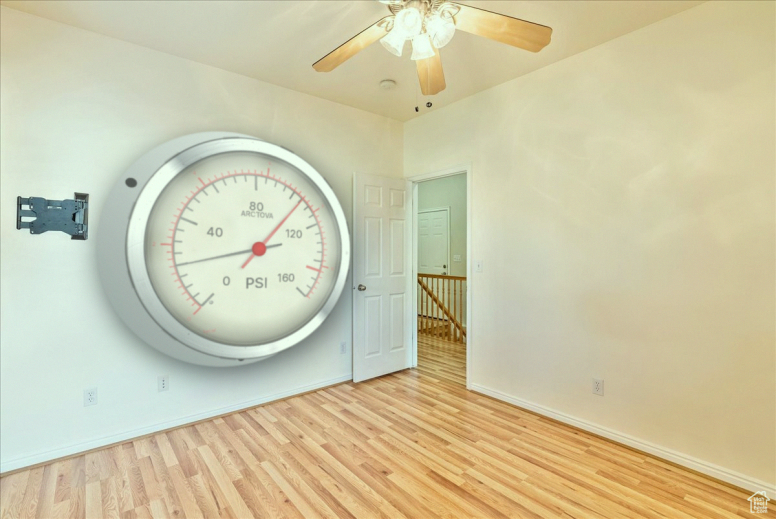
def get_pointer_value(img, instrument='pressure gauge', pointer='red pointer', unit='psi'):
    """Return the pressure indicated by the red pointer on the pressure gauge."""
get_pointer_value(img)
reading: 105 psi
